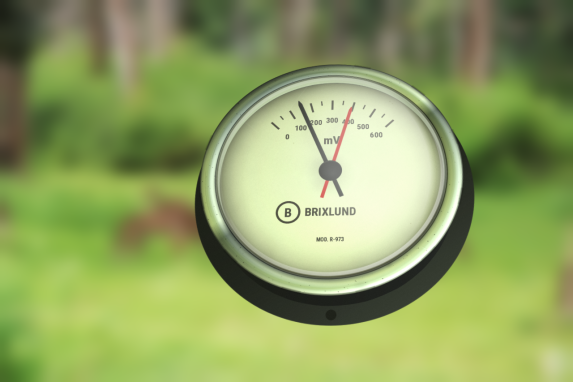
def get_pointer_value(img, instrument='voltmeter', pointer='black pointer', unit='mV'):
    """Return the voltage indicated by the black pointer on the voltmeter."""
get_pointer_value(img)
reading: 150 mV
